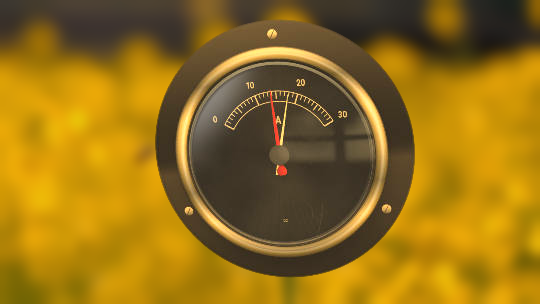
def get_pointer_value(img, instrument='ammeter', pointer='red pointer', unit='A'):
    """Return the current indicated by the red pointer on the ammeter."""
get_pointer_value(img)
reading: 14 A
